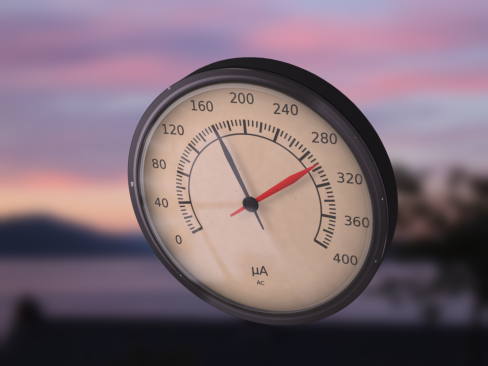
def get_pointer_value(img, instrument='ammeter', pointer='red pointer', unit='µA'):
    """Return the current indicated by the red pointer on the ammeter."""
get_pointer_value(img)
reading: 295 µA
